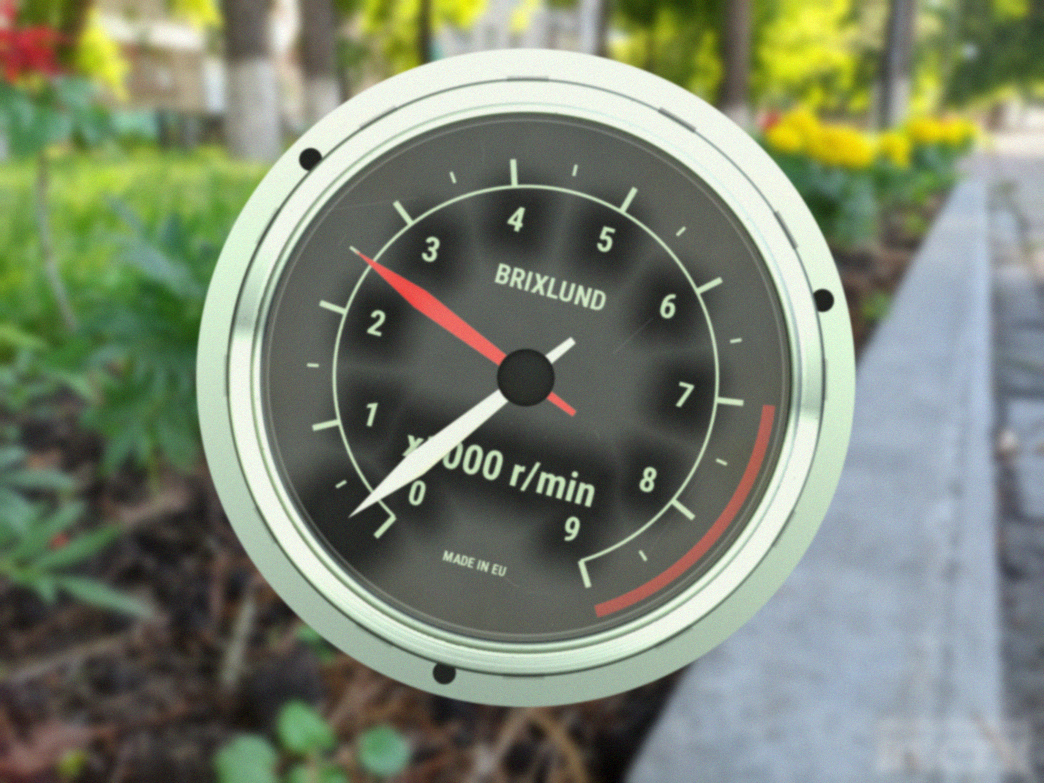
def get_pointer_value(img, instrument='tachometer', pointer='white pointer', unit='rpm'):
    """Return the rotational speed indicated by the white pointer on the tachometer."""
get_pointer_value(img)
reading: 250 rpm
